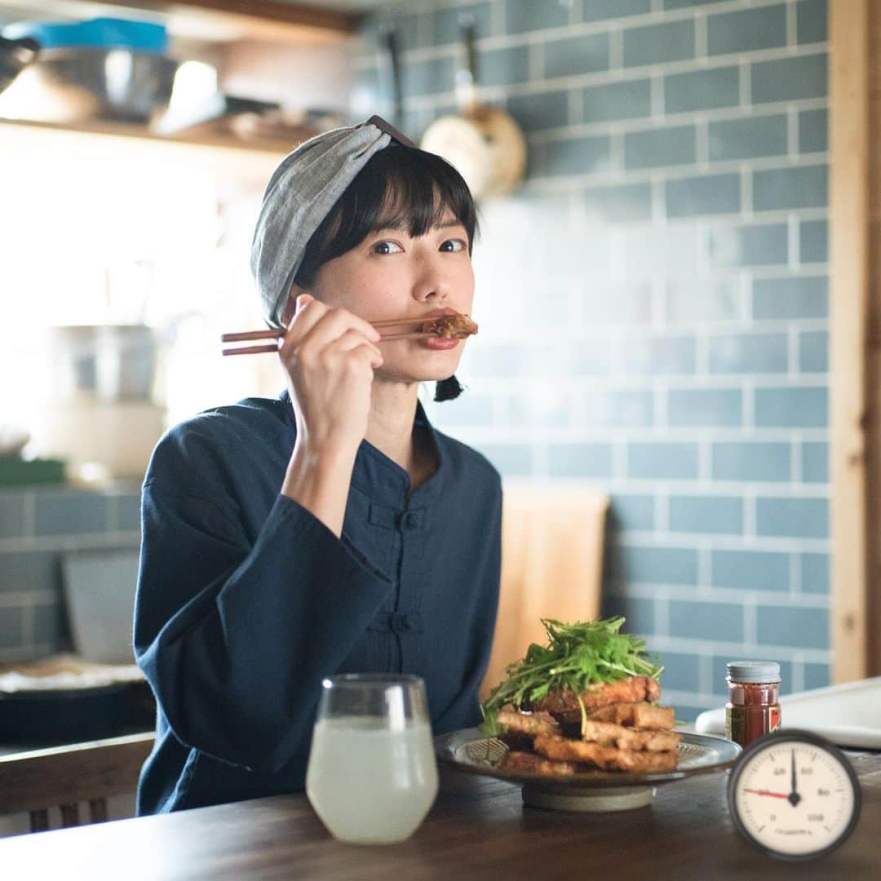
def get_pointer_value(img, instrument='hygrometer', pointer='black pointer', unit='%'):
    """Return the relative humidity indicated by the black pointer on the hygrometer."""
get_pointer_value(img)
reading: 50 %
